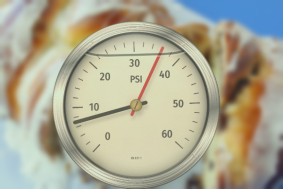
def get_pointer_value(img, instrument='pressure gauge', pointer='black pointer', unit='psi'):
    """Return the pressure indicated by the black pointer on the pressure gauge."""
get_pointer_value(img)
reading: 7 psi
